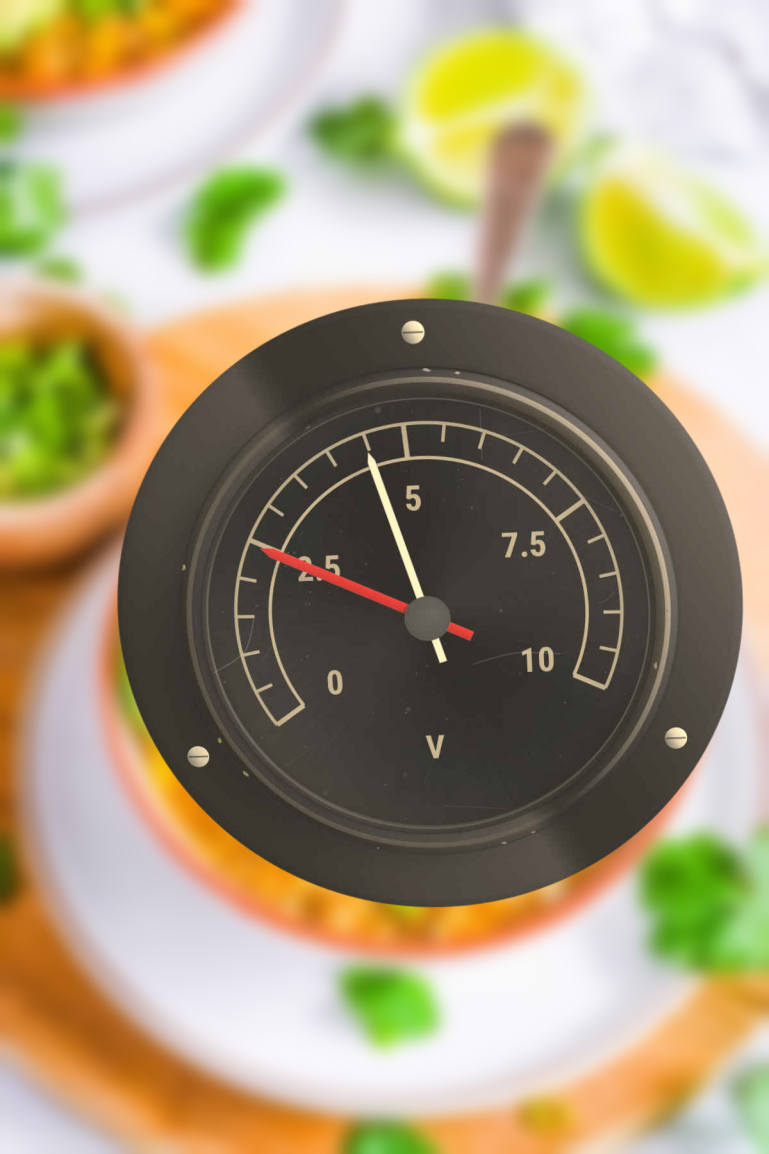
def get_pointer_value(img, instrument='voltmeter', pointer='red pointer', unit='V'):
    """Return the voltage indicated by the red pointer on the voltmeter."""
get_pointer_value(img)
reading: 2.5 V
